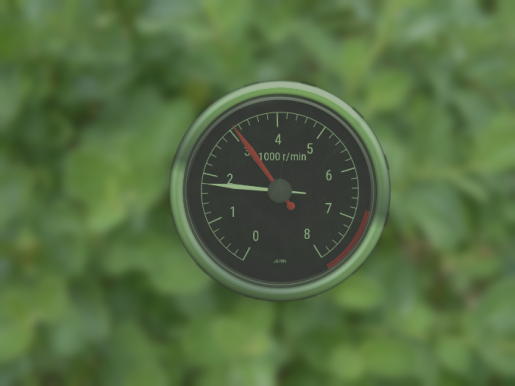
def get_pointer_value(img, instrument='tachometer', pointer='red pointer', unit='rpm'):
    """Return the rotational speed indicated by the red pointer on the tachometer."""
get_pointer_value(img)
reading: 3100 rpm
